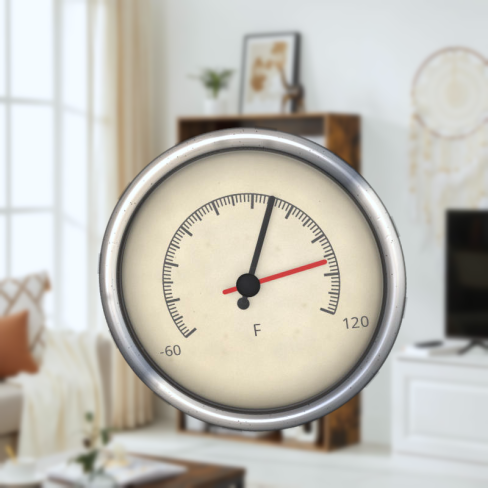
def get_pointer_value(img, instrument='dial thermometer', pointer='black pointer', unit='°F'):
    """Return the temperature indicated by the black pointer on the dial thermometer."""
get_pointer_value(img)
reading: 50 °F
